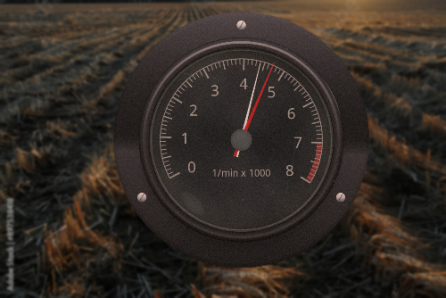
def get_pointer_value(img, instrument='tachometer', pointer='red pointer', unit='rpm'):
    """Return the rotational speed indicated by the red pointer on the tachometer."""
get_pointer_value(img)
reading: 4700 rpm
